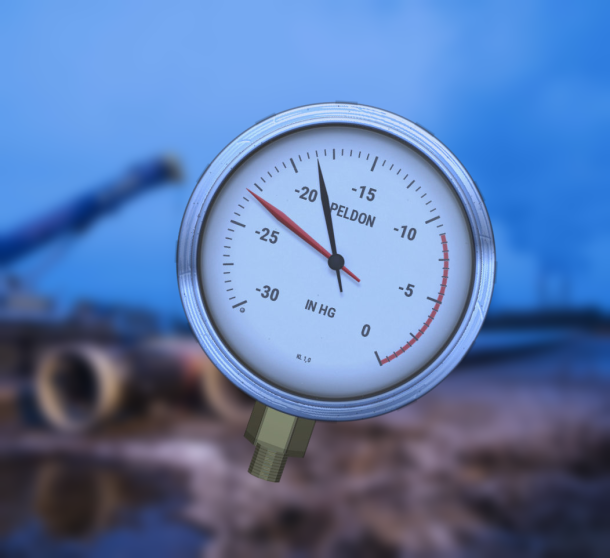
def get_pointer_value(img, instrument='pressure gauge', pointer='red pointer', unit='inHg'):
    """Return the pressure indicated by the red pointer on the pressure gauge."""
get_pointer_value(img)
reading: -23 inHg
